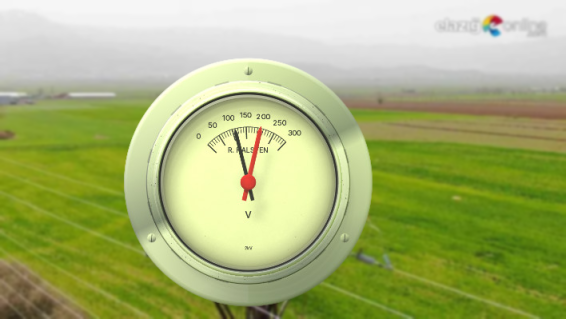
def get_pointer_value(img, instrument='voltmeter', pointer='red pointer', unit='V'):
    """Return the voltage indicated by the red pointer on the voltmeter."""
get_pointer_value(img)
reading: 200 V
